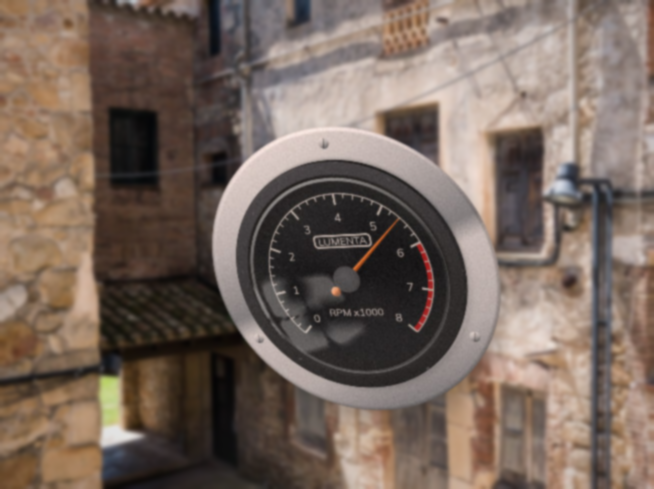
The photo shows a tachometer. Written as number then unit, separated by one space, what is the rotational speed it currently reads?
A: 5400 rpm
